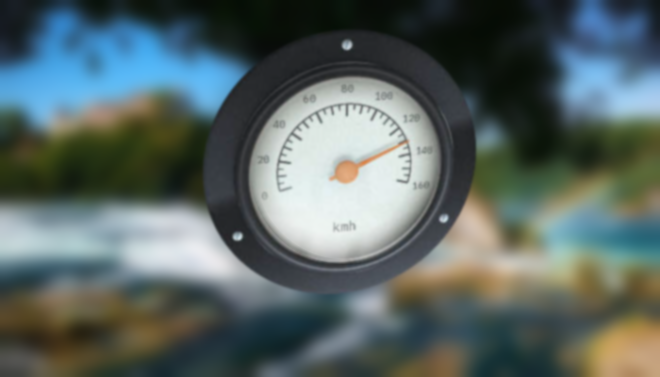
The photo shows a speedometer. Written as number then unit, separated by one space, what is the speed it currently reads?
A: 130 km/h
